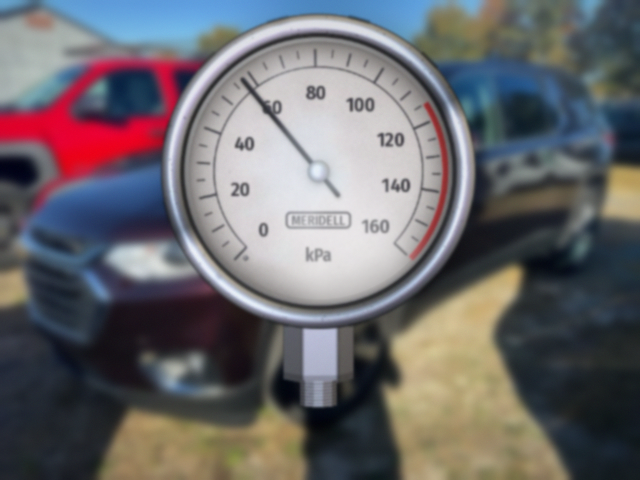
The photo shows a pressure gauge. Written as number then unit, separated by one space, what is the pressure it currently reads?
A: 57.5 kPa
